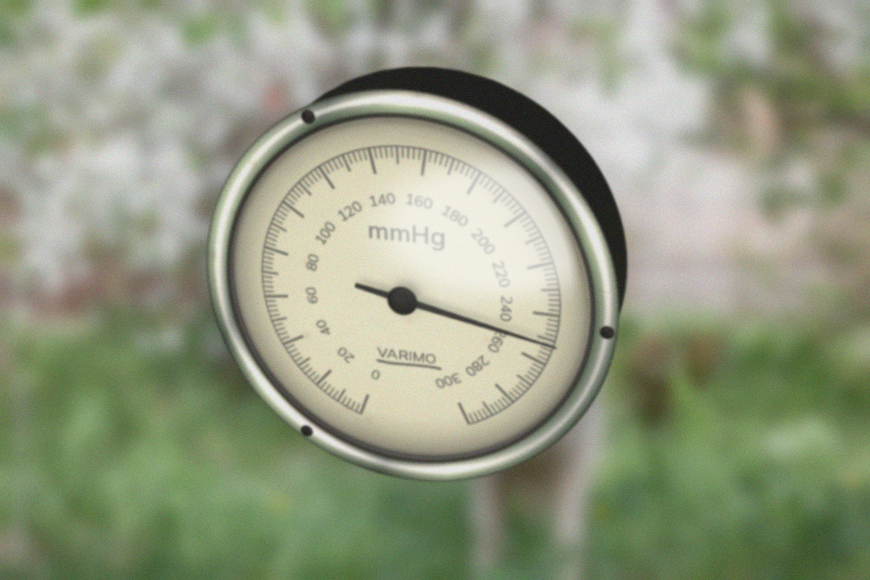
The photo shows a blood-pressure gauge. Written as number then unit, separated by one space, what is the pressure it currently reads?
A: 250 mmHg
